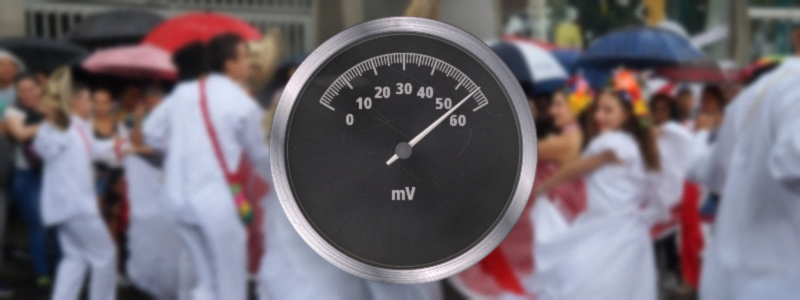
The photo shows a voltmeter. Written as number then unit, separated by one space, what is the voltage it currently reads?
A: 55 mV
